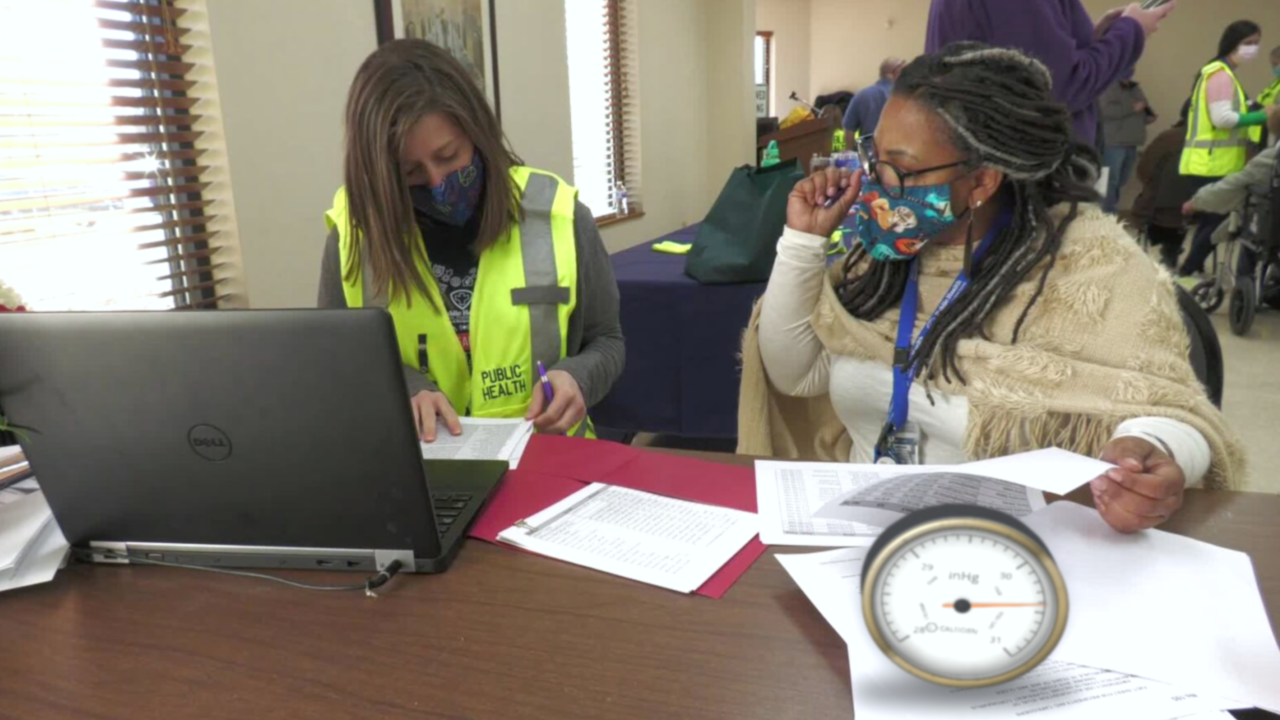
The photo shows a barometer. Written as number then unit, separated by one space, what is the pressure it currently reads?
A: 30.4 inHg
